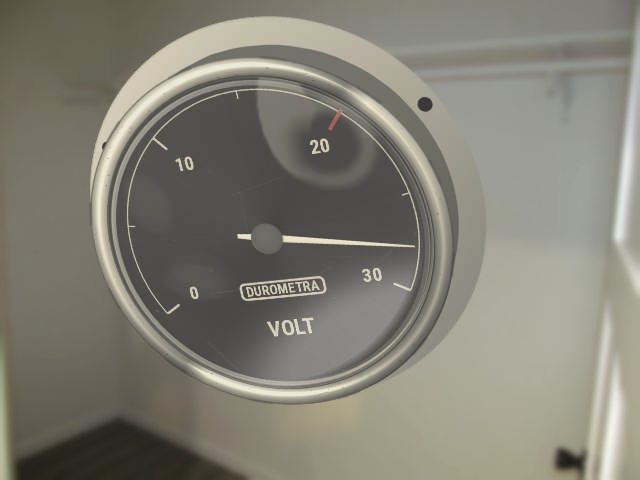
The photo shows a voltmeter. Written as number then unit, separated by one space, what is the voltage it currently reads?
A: 27.5 V
